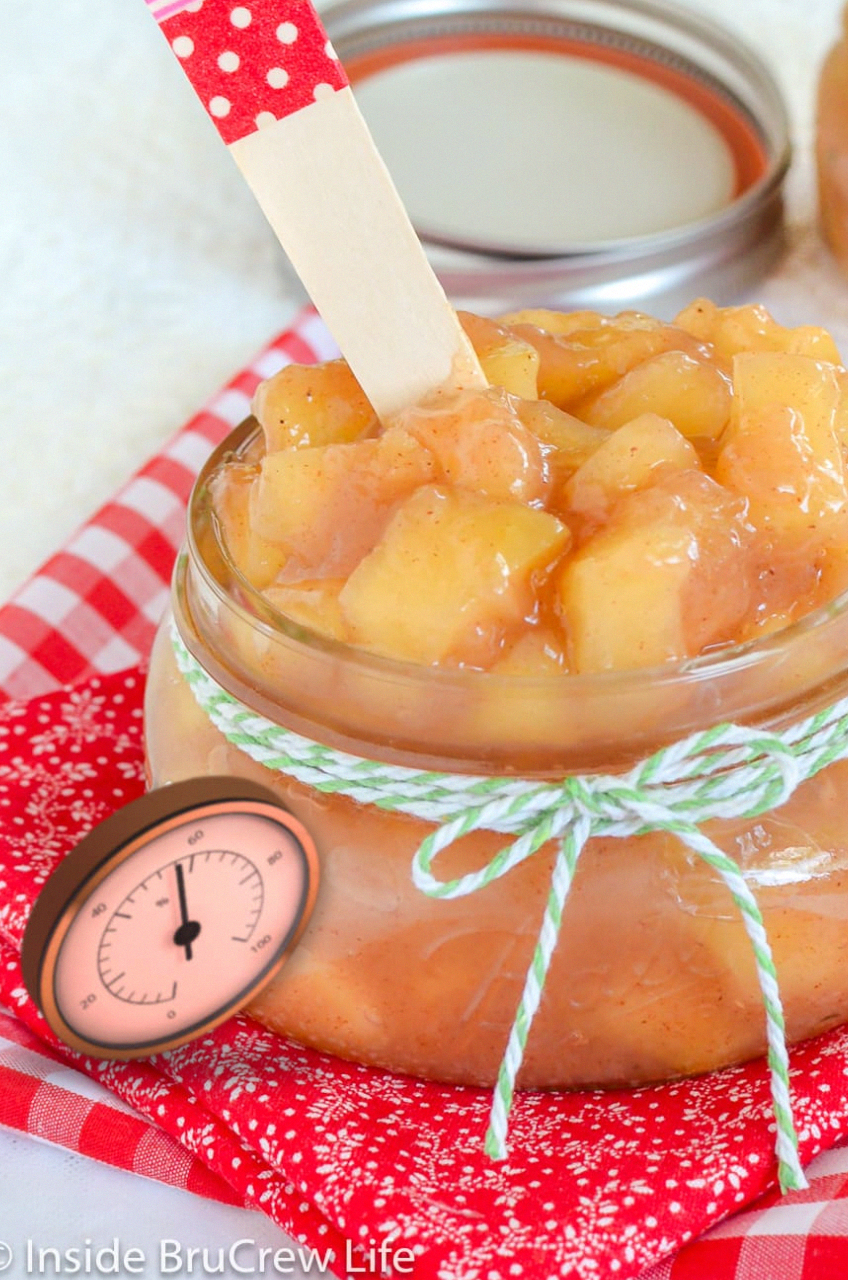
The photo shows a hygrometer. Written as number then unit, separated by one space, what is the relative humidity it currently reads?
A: 56 %
